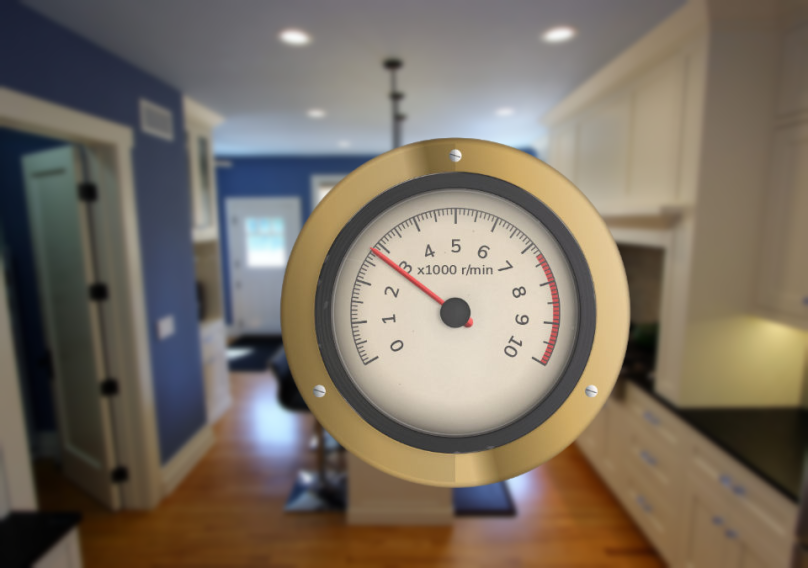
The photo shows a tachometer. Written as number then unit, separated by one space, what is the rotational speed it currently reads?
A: 2800 rpm
